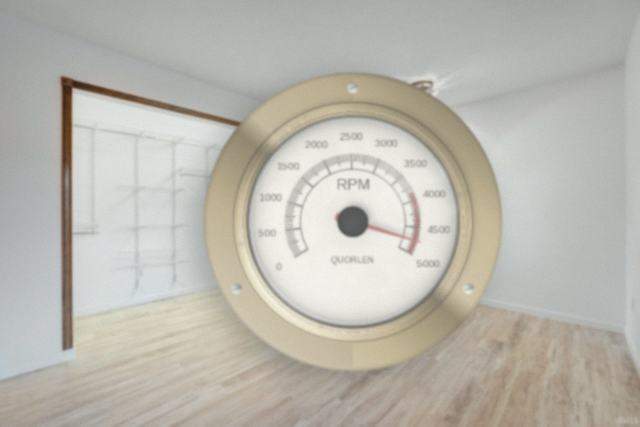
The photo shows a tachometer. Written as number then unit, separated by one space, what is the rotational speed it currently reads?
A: 4750 rpm
